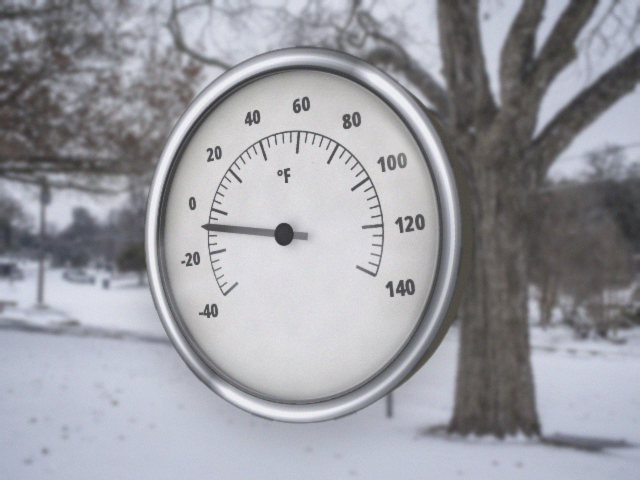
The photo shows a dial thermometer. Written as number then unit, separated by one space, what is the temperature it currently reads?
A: -8 °F
